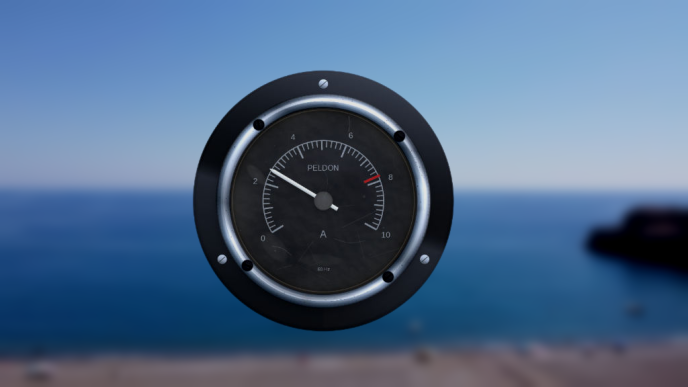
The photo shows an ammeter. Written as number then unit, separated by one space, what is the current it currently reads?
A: 2.6 A
